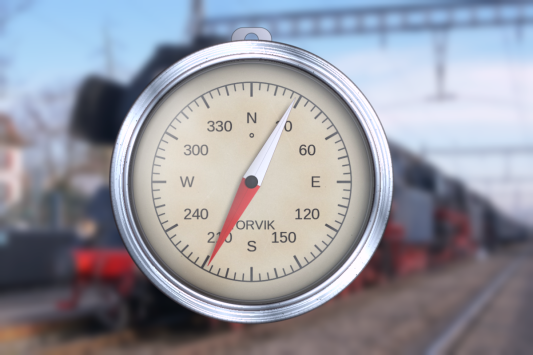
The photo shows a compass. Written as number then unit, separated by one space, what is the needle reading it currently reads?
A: 207.5 °
